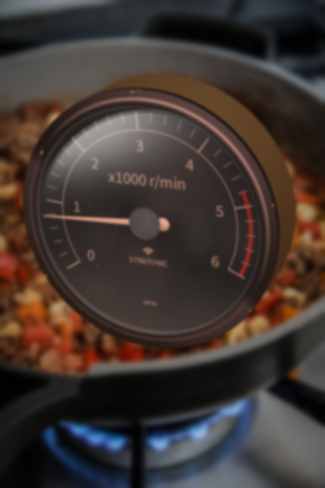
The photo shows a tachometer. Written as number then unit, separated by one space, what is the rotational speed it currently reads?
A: 800 rpm
